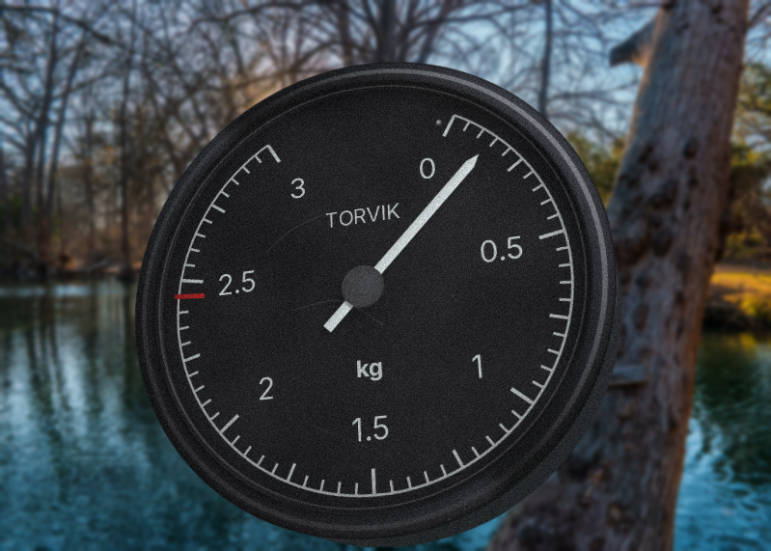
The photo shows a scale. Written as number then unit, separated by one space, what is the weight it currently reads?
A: 0.15 kg
